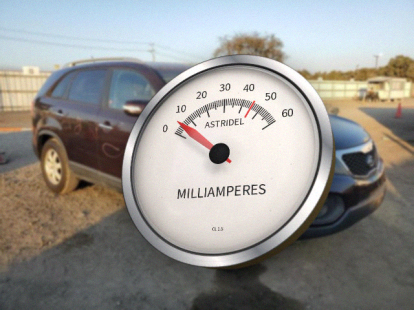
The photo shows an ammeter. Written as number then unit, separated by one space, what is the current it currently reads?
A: 5 mA
